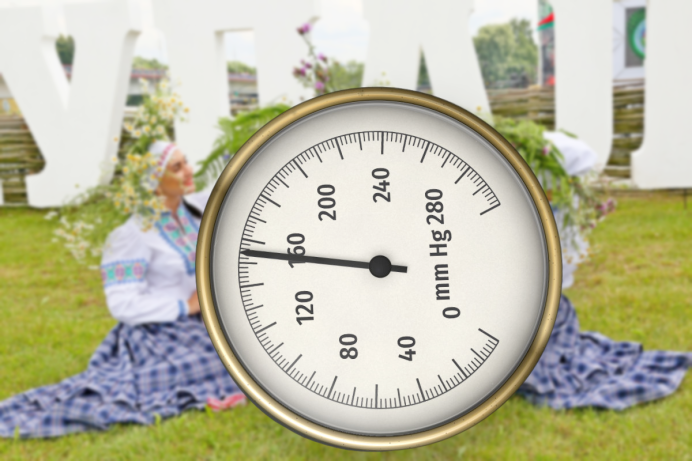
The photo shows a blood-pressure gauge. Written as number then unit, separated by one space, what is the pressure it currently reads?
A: 154 mmHg
